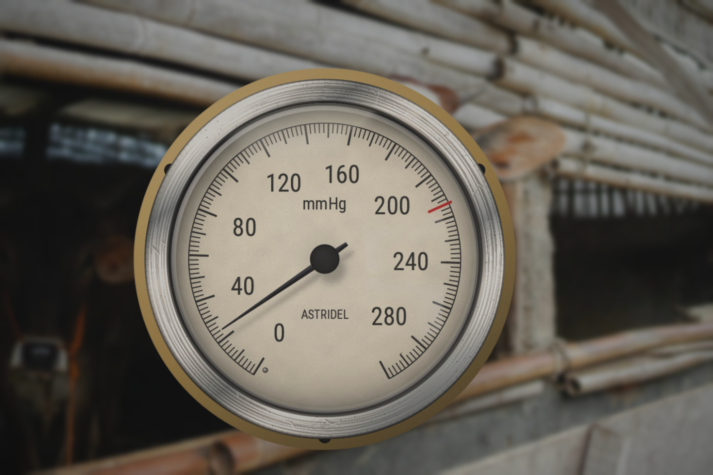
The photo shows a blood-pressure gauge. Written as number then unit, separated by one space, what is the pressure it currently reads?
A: 24 mmHg
